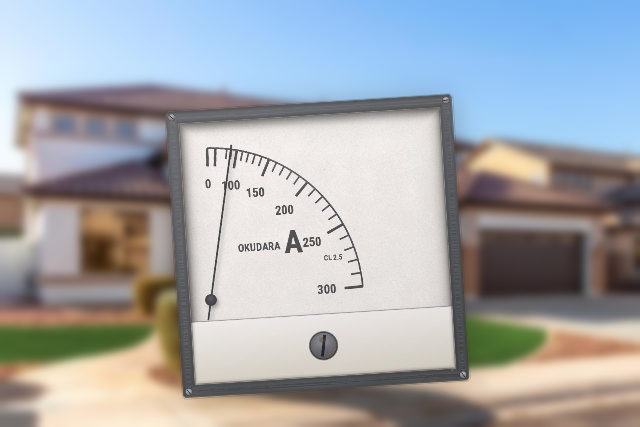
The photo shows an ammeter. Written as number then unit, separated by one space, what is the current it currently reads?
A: 90 A
